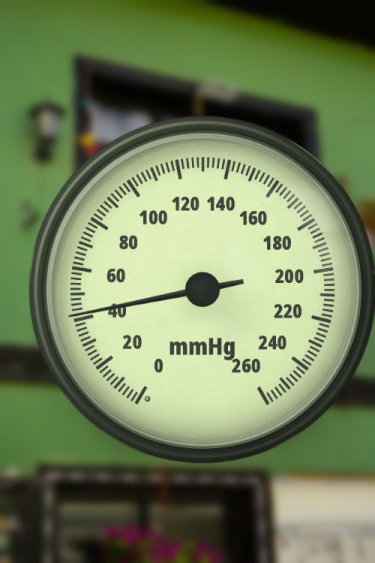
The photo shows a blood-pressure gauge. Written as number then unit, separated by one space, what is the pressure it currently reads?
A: 42 mmHg
